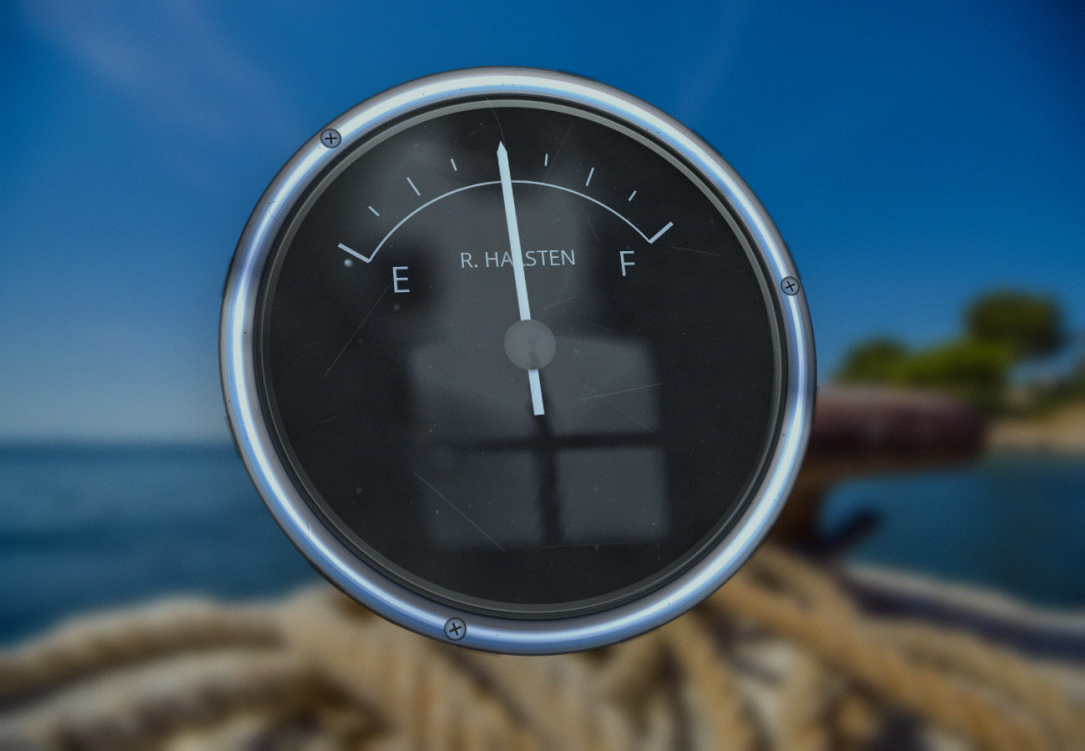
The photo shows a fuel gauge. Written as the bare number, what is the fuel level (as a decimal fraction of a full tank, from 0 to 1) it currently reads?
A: 0.5
